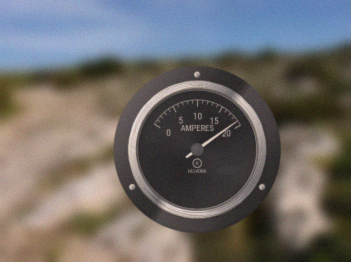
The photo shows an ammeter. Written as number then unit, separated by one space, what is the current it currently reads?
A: 19 A
